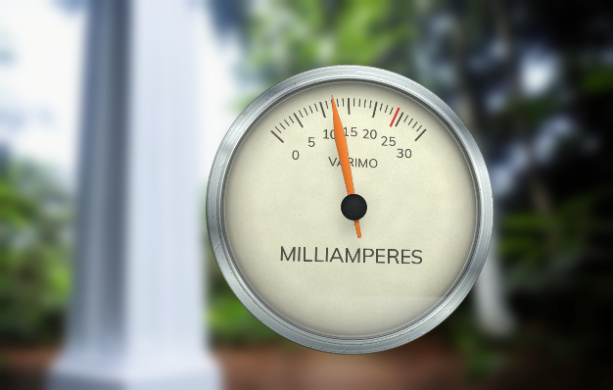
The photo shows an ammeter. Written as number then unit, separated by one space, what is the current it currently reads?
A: 12 mA
